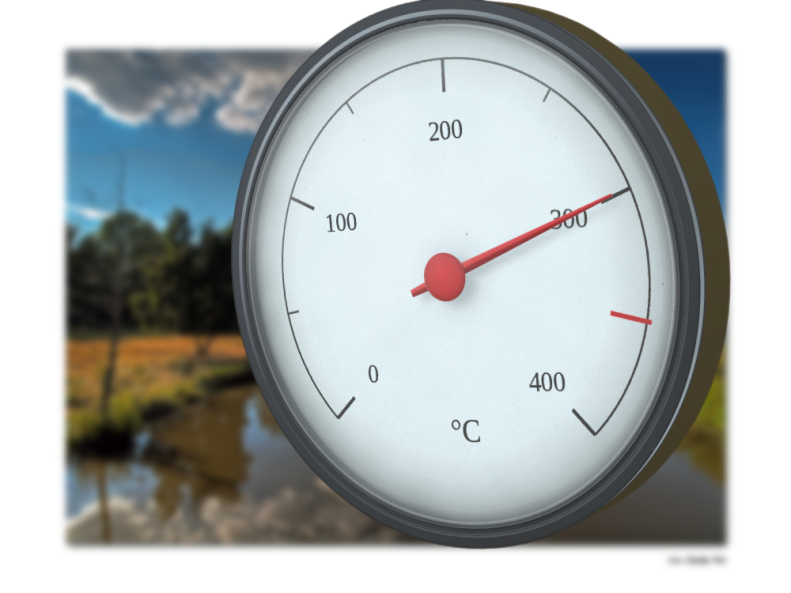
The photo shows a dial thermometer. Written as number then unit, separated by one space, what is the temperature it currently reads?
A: 300 °C
